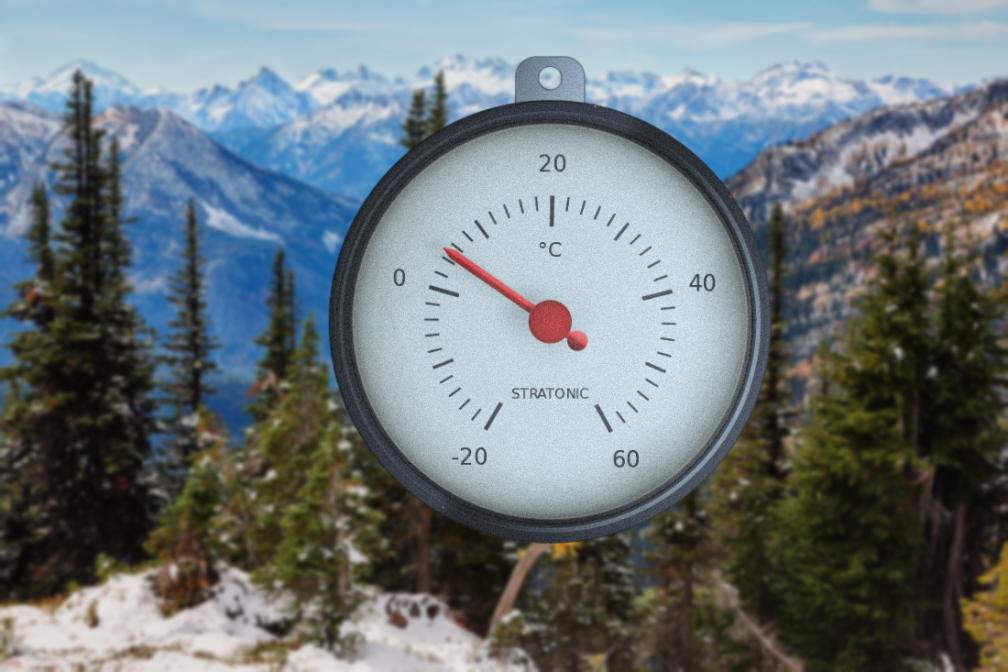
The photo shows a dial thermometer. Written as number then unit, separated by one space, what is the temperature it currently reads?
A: 5 °C
